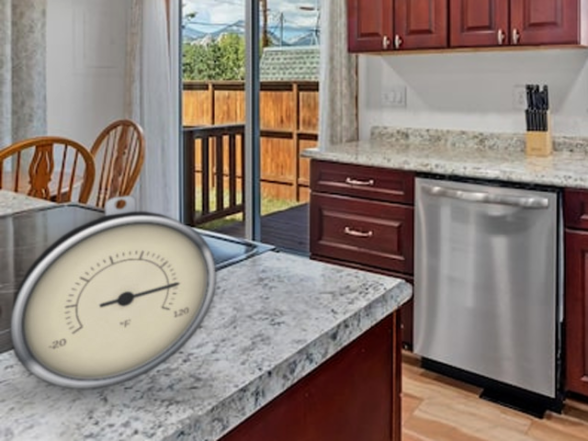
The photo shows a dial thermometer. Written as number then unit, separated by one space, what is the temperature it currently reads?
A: 100 °F
